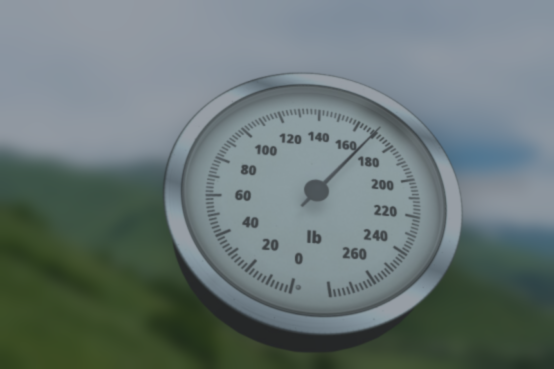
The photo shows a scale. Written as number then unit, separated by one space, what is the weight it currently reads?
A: 170 lb
